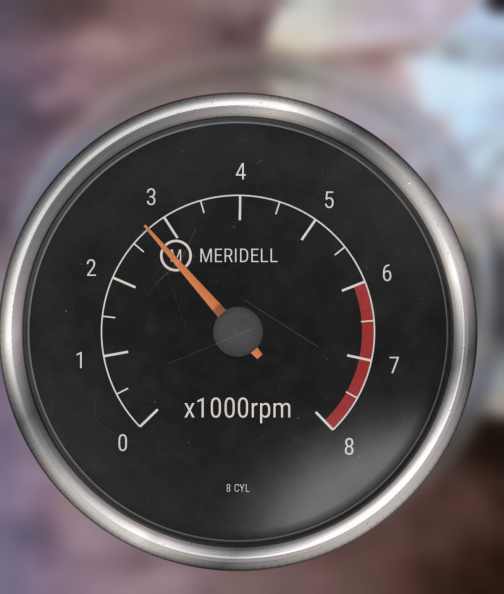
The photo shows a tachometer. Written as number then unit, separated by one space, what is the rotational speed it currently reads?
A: 2750 rpm
